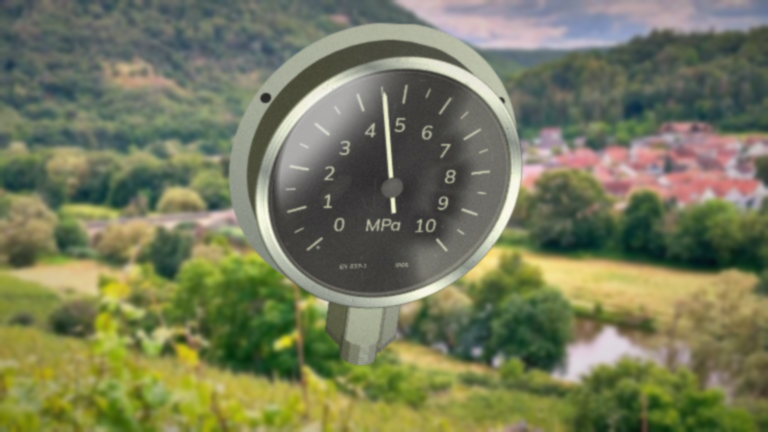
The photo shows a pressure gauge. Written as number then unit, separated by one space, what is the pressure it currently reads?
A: 4.5 MPa
